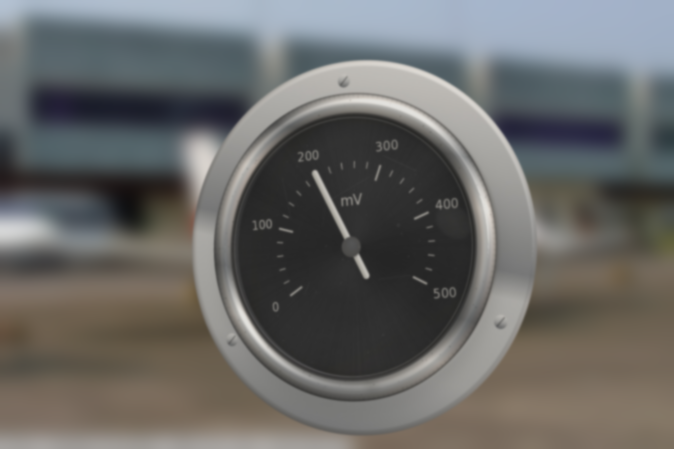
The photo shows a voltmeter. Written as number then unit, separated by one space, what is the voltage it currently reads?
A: 200 mV
